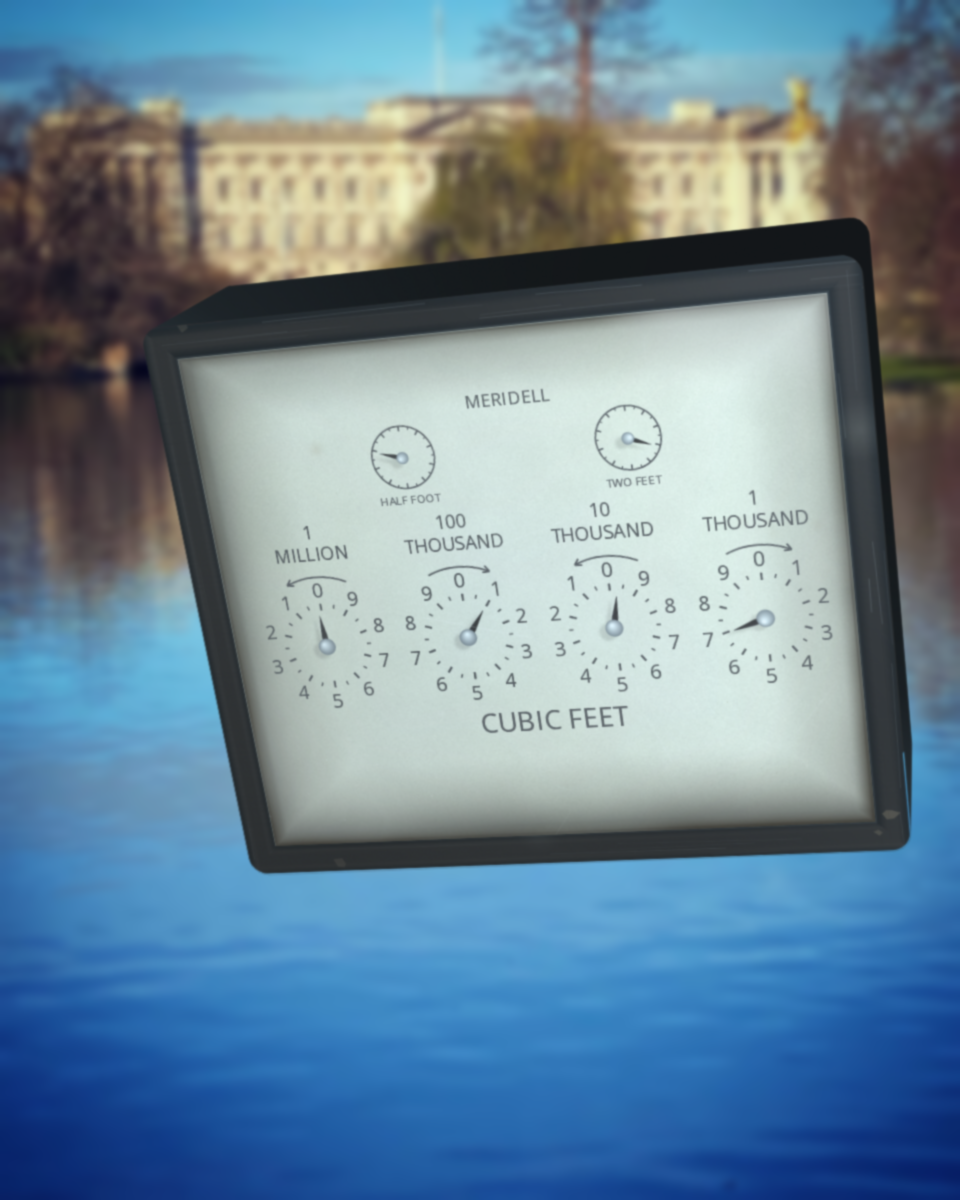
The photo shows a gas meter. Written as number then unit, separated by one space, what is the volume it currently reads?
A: 9700 ft³
